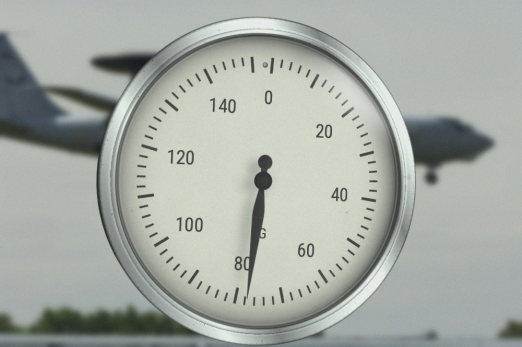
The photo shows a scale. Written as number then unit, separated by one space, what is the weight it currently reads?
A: 78 kg
